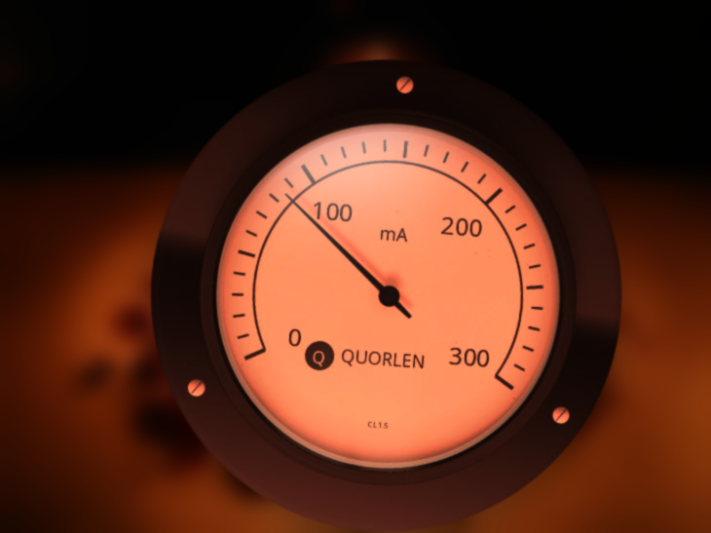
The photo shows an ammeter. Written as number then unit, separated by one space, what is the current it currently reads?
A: 85 mA
